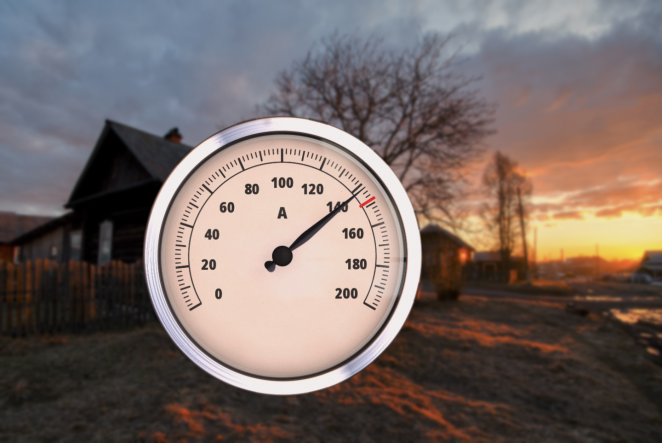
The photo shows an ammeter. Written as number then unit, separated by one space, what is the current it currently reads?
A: 142 A
